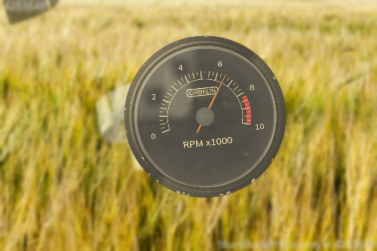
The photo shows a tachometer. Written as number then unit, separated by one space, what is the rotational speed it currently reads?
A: 6500 rpm
